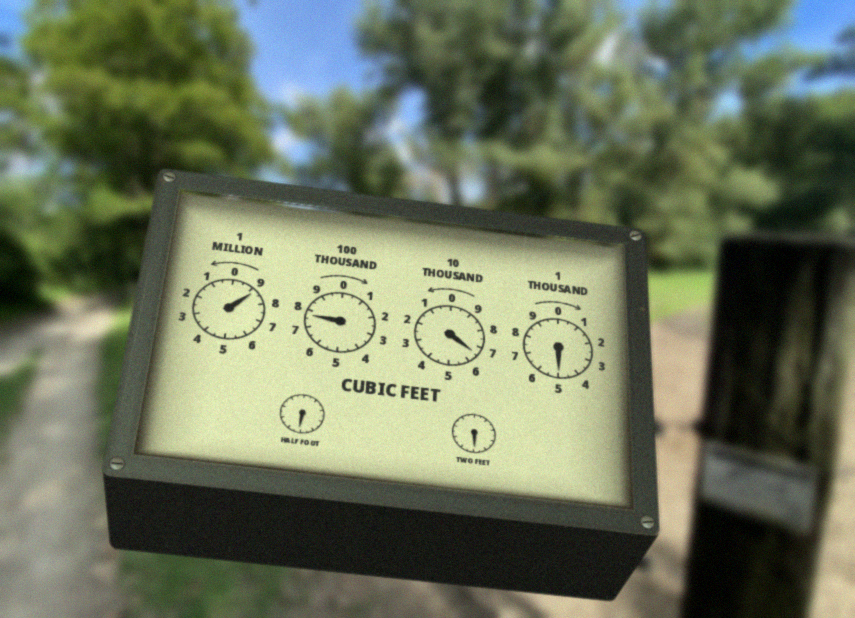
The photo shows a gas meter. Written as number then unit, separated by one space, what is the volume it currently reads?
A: 876500 ft³
